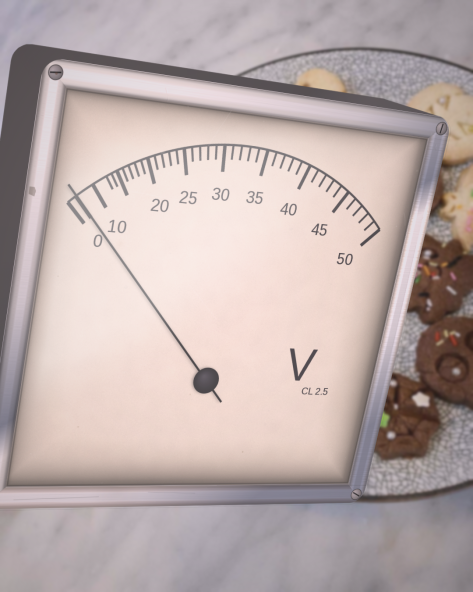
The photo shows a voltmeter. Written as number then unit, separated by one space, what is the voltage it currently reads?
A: 5 V
